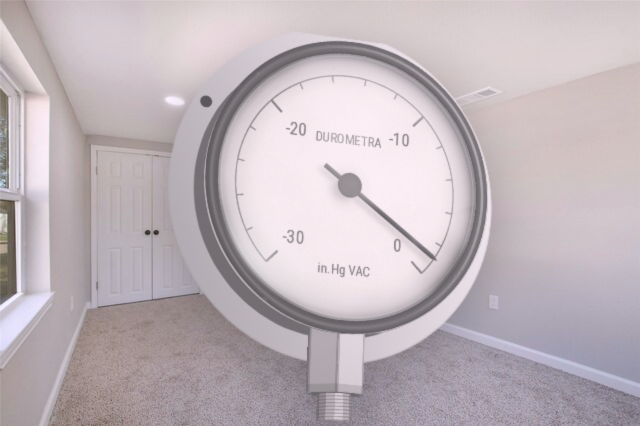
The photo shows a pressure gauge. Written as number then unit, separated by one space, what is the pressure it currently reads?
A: -1 inHg
